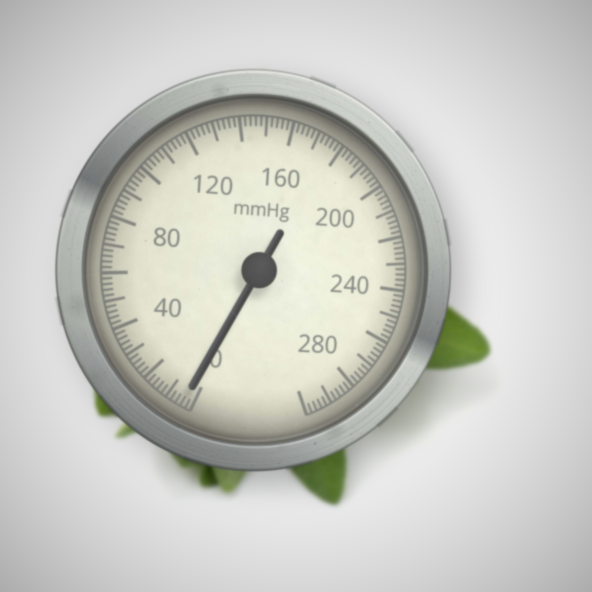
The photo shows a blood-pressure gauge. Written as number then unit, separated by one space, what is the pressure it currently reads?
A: 4 mmHg
